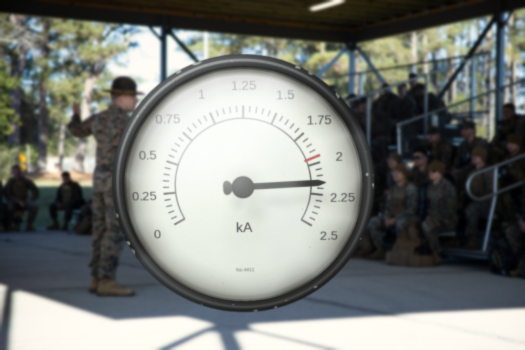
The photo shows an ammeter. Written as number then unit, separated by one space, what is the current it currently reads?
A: 2.15 kA
